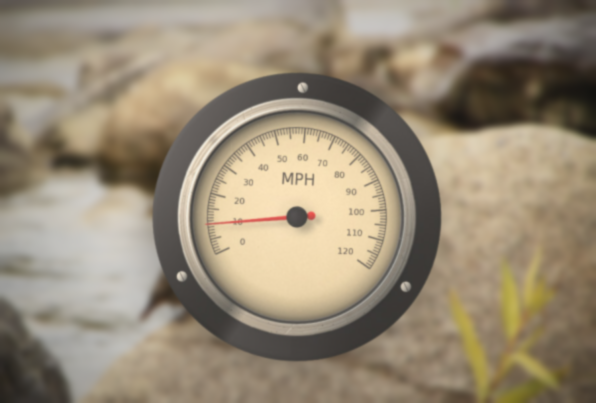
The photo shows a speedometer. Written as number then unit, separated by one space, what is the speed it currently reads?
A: 10 mph
